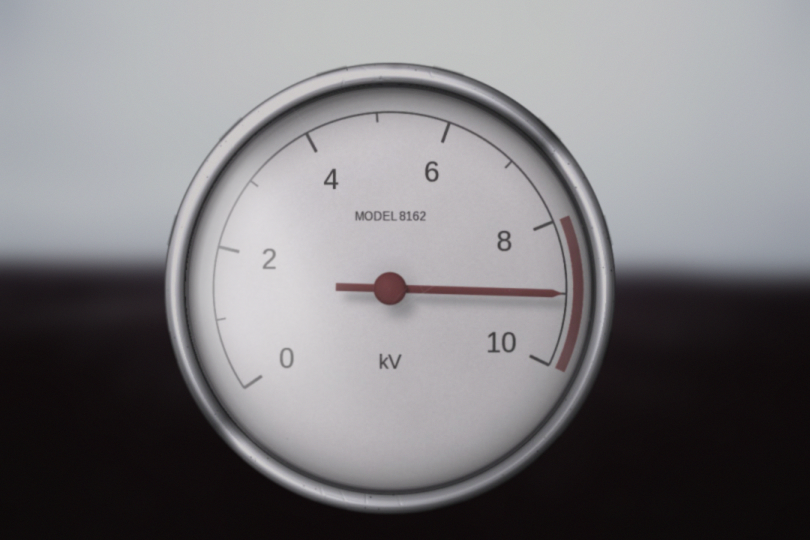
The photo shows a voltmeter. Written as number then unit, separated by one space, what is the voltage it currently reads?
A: 9 kV
